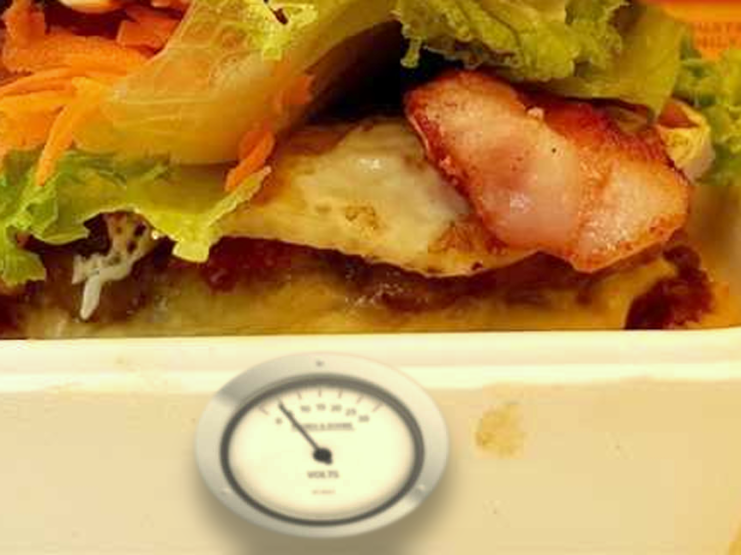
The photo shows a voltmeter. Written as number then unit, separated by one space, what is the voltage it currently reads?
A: 5 V
